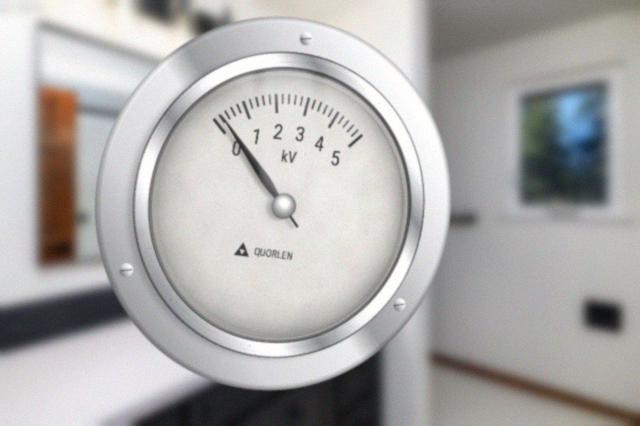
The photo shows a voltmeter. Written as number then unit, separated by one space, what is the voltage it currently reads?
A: 0.2 kV
